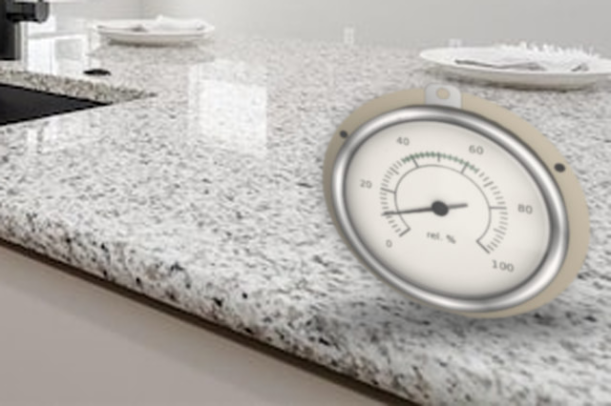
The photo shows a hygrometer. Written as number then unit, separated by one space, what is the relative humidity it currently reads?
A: 10 %
